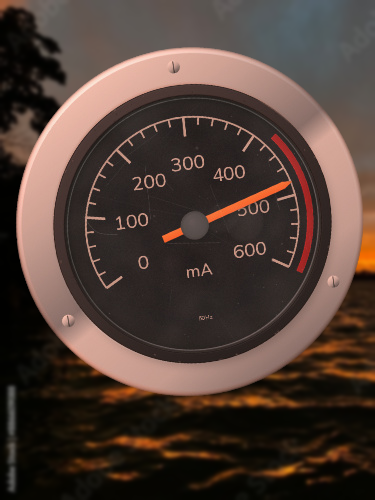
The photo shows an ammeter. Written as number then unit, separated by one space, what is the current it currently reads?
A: 480 mA
